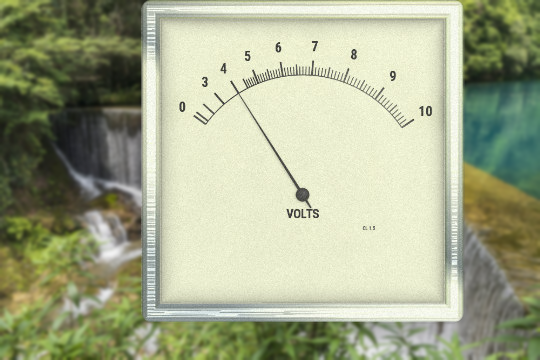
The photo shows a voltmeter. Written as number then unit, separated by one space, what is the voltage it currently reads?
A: 4 V
